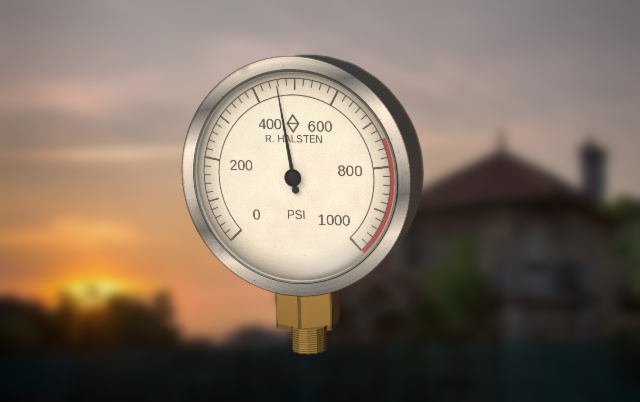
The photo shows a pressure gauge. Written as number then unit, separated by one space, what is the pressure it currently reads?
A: 460 psi
